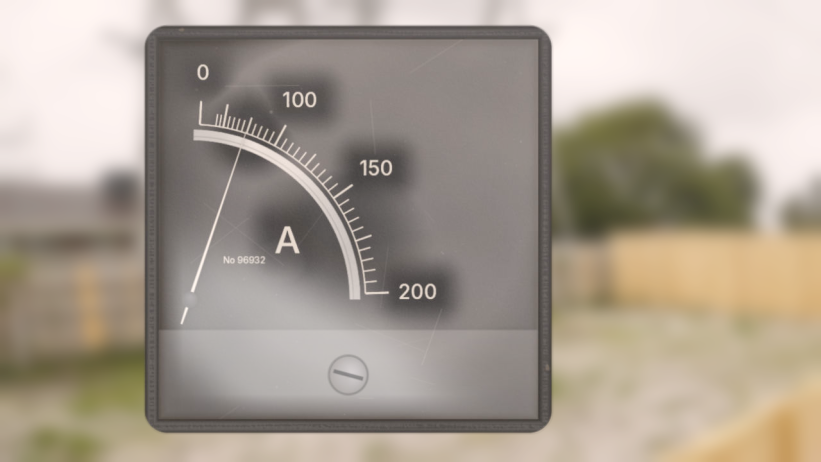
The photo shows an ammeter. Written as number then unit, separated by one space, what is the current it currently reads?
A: 75 A
